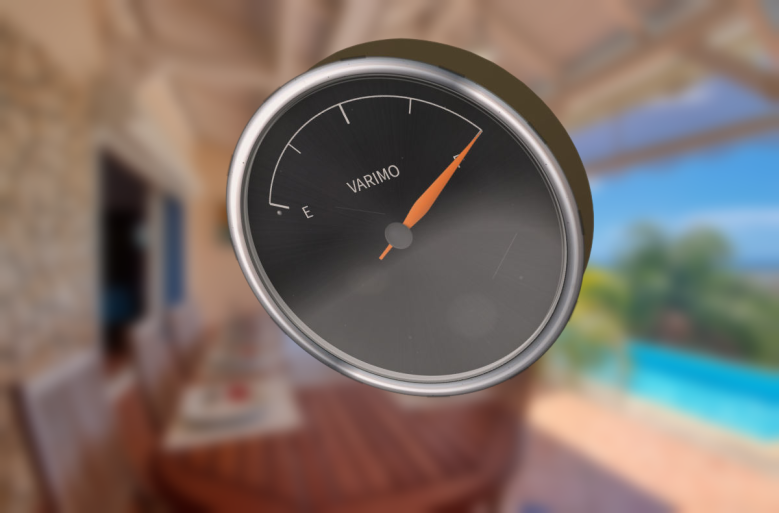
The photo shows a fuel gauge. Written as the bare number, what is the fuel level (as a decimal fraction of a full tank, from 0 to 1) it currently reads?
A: 1
